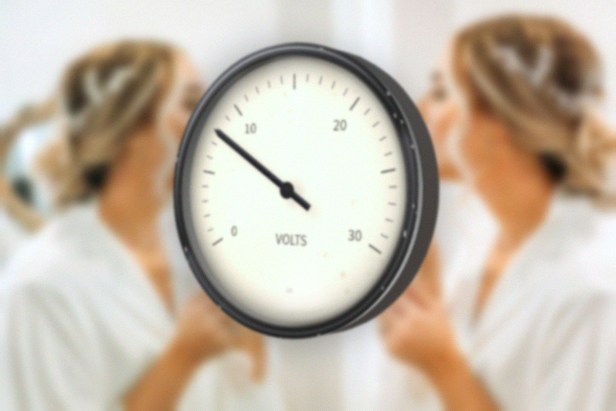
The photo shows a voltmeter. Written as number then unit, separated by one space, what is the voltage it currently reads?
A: 8 V
